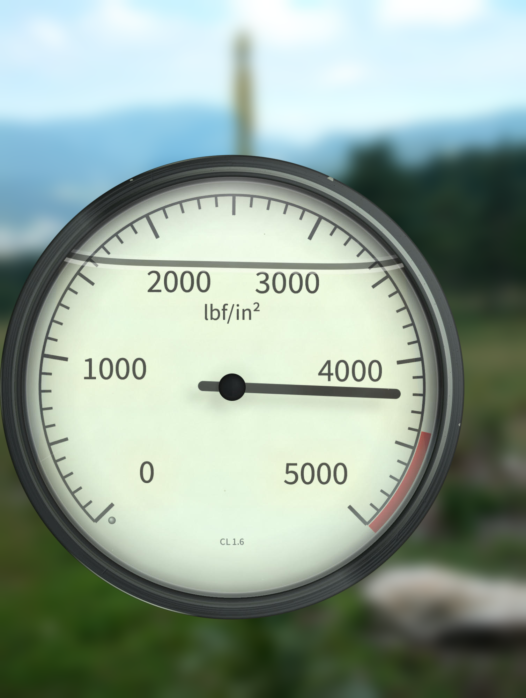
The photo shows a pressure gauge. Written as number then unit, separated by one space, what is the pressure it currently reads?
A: 4200 psi
